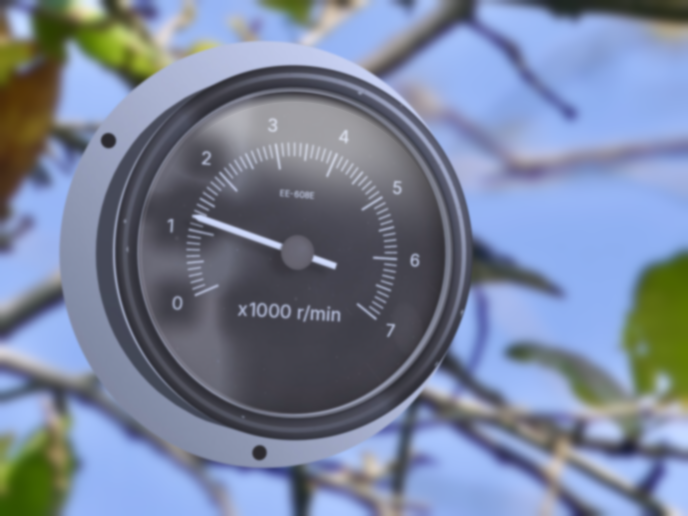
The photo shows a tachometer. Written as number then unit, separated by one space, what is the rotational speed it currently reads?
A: 1200 rpm
